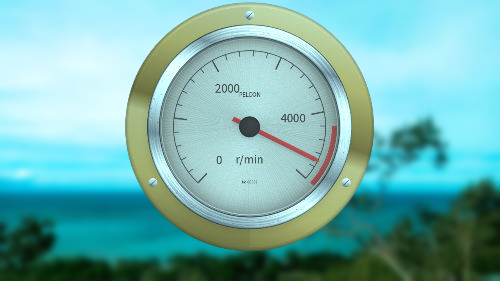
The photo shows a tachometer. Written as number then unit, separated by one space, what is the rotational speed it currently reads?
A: 4700 rpm
